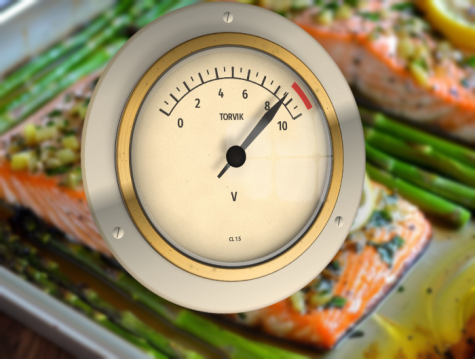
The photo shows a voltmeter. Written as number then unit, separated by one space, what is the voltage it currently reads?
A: 8.5 V
